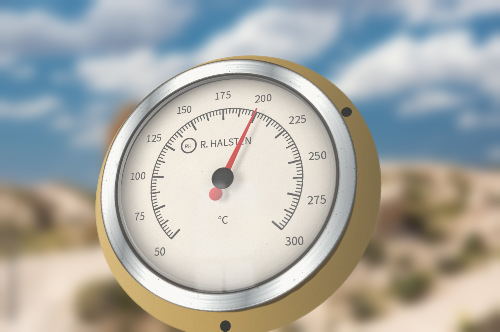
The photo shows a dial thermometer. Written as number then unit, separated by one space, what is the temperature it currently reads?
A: 200 °C
